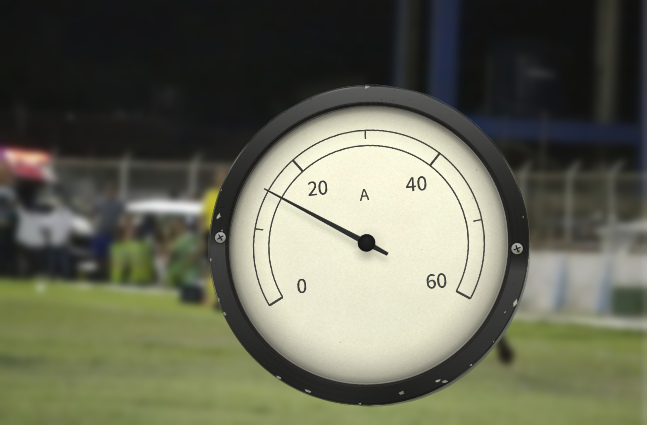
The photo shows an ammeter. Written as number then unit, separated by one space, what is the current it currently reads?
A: 15 A
